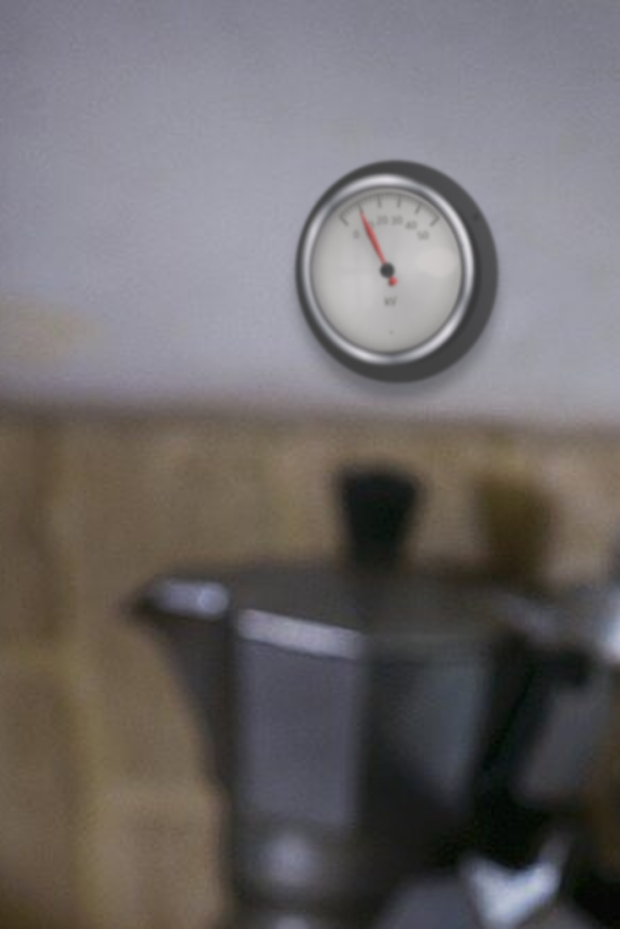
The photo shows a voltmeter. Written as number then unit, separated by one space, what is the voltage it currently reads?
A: 10 kV
